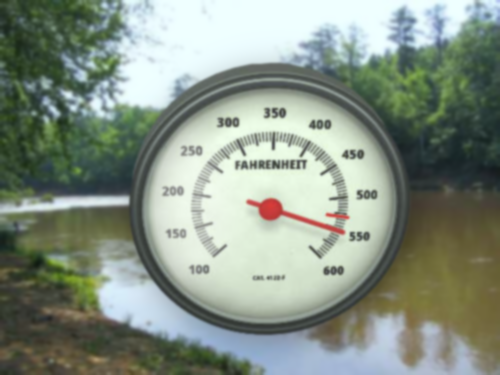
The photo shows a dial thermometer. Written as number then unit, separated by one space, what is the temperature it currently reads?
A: 550 °F
